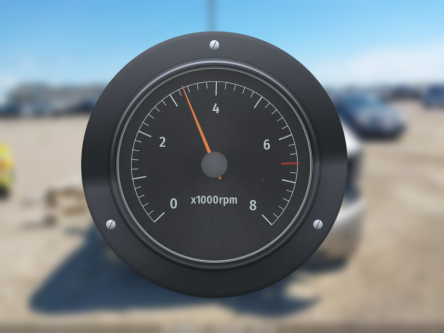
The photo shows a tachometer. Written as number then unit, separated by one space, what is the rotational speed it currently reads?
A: 3300 rpm
